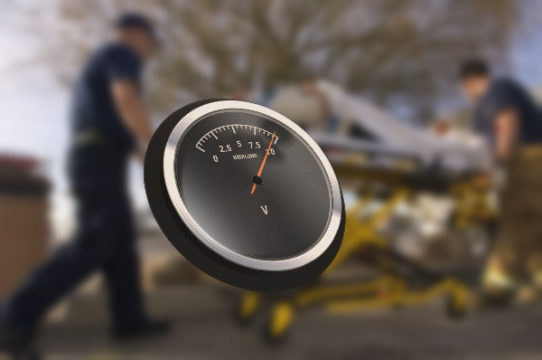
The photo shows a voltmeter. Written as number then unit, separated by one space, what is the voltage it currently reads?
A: 9.5 V
